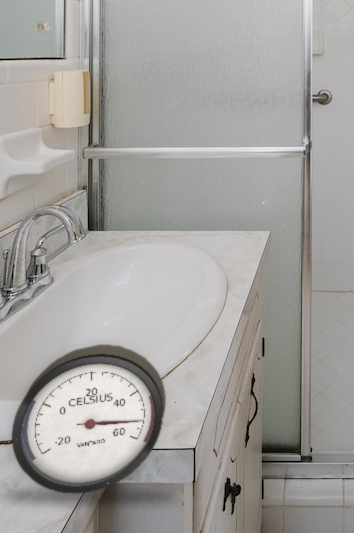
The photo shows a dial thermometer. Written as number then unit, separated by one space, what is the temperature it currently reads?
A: 52 °C
